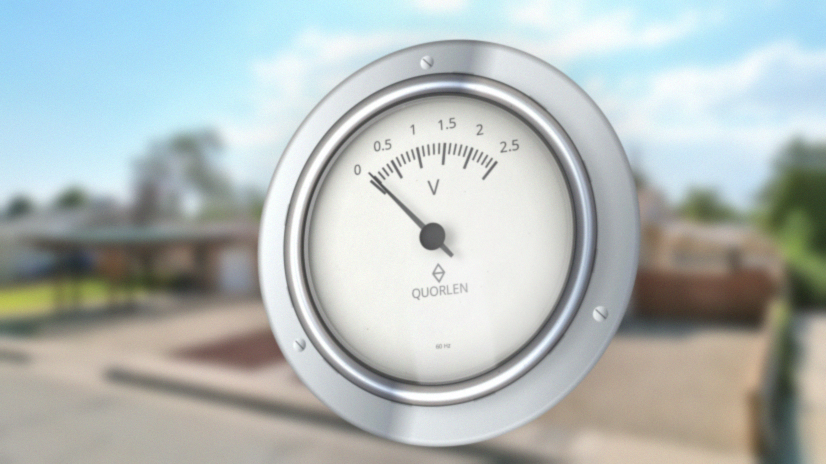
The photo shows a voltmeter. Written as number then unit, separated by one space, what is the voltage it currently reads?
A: 0.1 V
